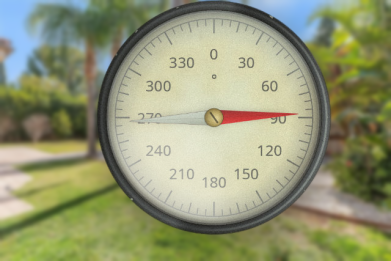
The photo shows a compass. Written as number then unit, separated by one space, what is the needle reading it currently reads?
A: 87.5 °
